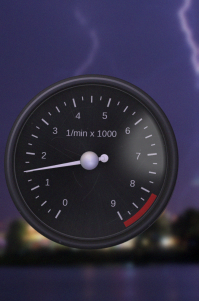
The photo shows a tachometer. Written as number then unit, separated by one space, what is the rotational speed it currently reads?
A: 1500 rpm
